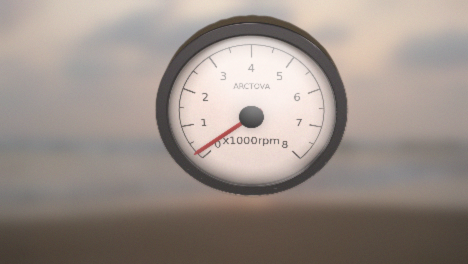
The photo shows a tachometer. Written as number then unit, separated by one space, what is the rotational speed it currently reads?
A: 250 rpm
